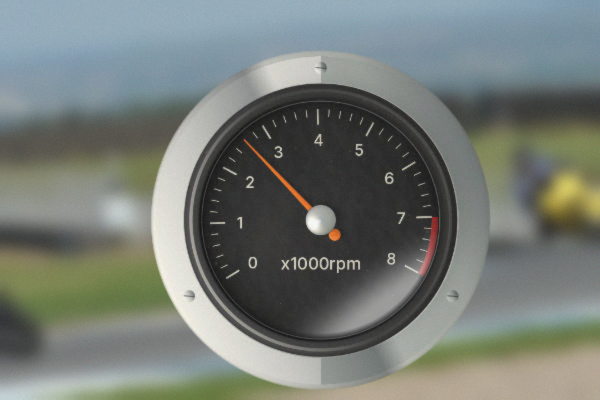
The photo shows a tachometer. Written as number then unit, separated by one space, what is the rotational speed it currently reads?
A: 2600 rpm
